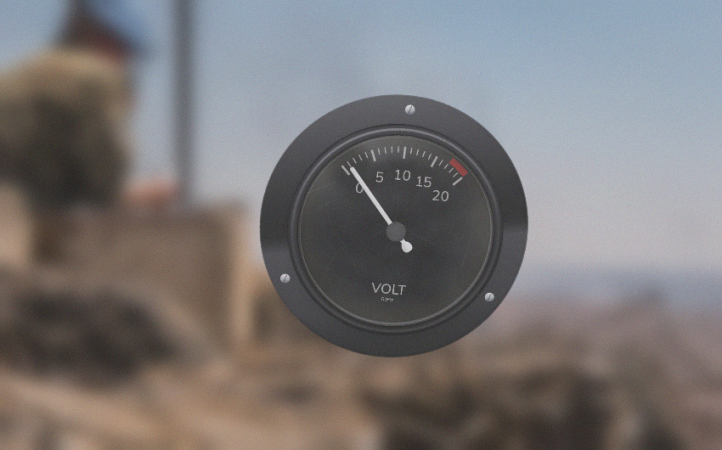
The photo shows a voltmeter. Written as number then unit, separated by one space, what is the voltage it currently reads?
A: 1 V
